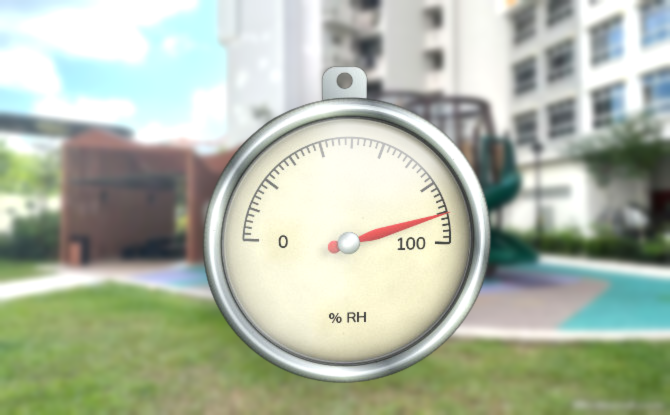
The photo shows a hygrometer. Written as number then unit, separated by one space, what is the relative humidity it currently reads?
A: 90 %
